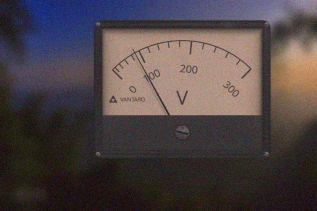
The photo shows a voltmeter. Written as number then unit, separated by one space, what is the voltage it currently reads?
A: 90 V
